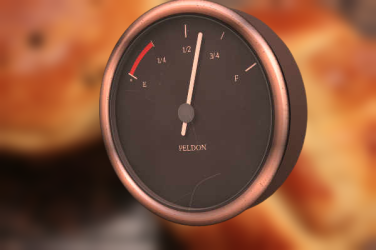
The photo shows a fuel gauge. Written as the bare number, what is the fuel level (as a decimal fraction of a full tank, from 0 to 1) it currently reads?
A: 0.625
